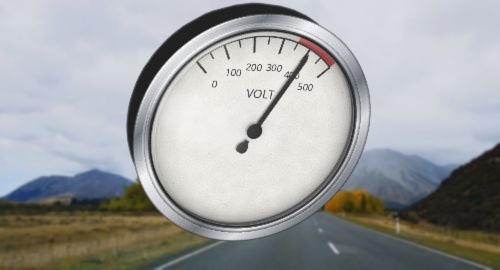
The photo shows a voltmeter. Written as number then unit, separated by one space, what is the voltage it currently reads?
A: 400 V
